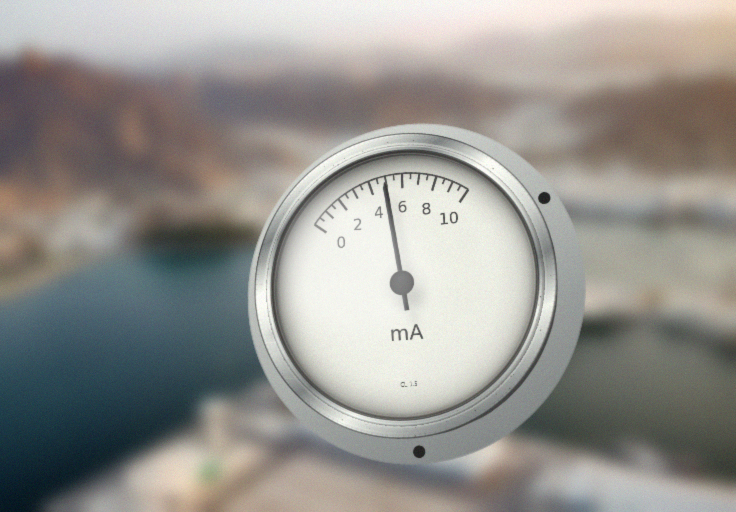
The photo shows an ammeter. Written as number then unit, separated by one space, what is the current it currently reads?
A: 5 mA
